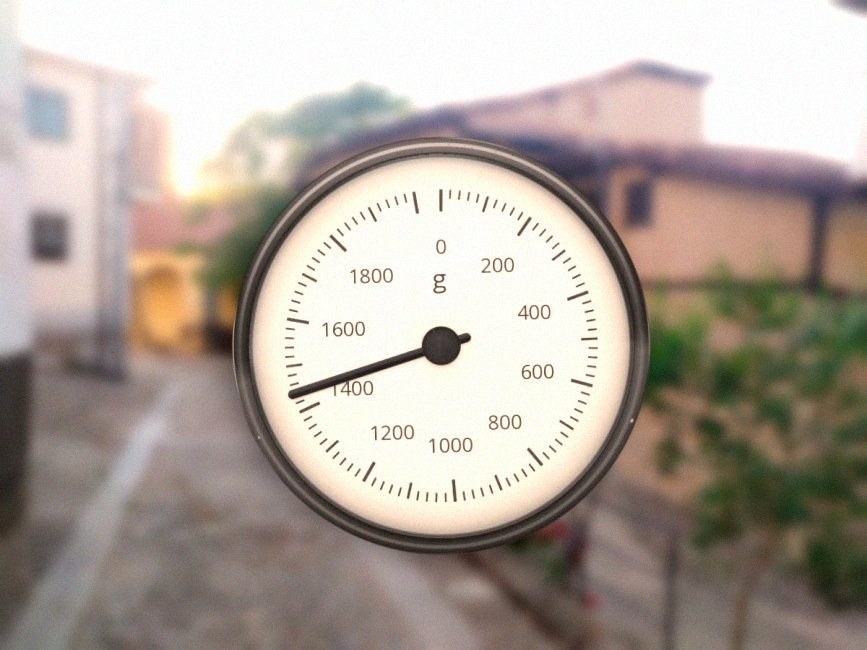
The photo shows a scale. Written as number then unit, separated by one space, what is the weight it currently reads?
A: 1440 g
